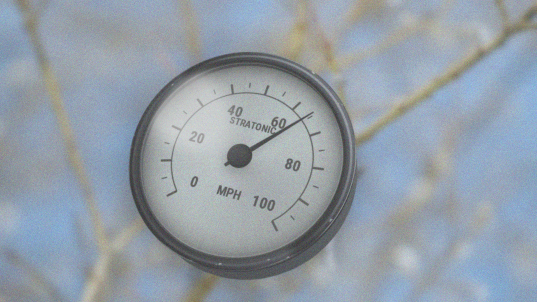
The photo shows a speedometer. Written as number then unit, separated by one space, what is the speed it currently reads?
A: 65 mph
